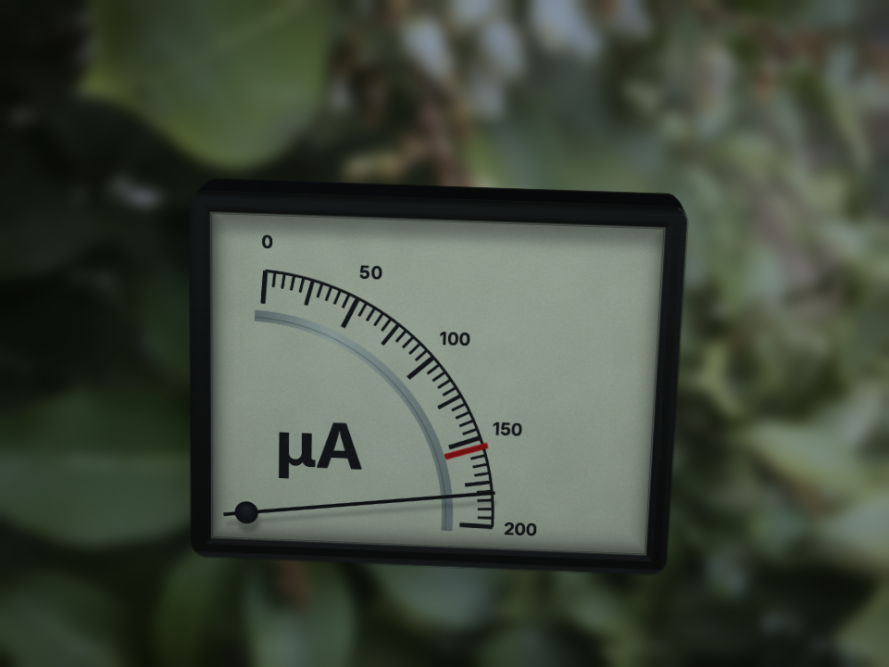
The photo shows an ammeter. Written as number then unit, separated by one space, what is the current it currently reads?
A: 180 µA
